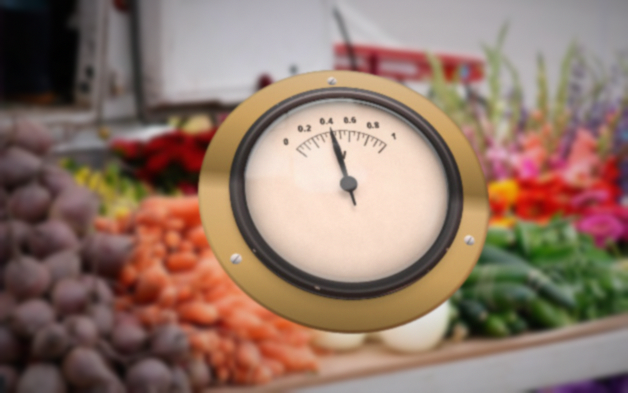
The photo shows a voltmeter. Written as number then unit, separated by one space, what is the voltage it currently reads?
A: 0.4 V
